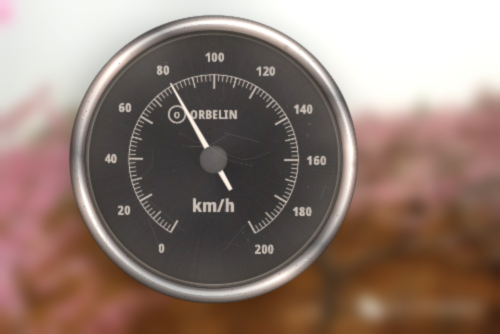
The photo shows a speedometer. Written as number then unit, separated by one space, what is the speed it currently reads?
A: 80 km/h
